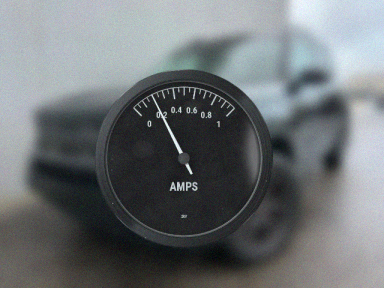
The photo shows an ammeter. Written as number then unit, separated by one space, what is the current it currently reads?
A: 0.2 A
